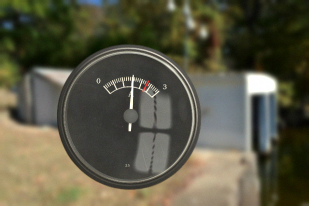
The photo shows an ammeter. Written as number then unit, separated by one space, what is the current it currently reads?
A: 1.5 A
